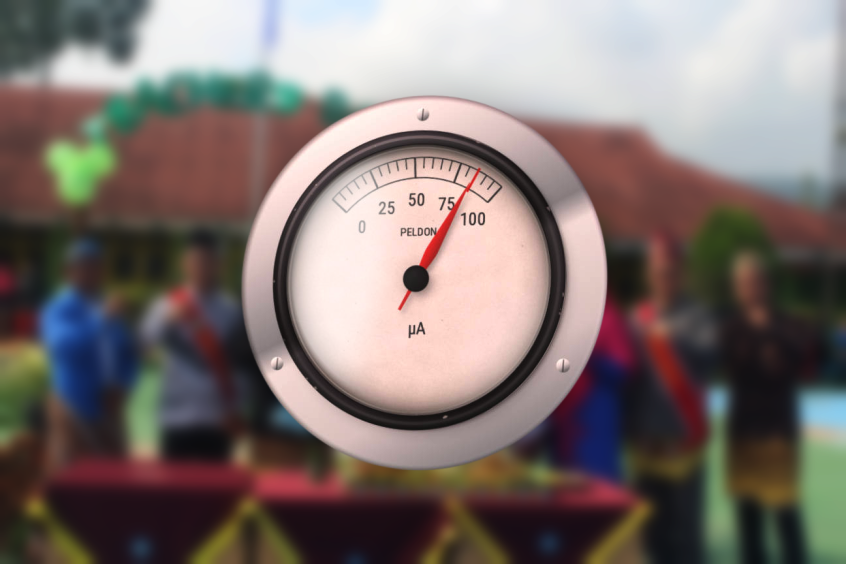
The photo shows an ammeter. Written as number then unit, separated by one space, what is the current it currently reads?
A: 85 µA
